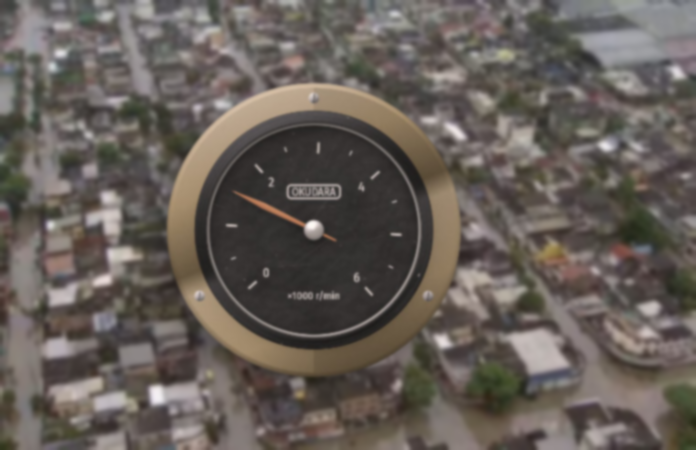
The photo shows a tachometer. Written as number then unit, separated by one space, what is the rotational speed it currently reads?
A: 1500 rpm
